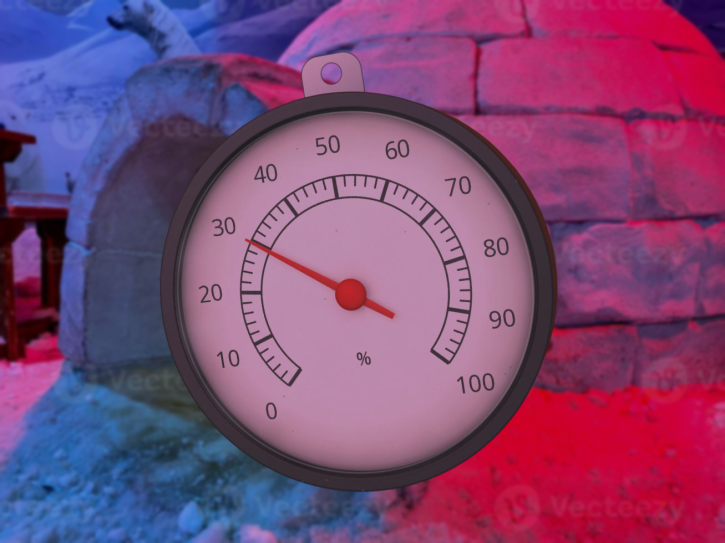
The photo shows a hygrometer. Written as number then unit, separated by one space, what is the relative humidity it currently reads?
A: 30 %
